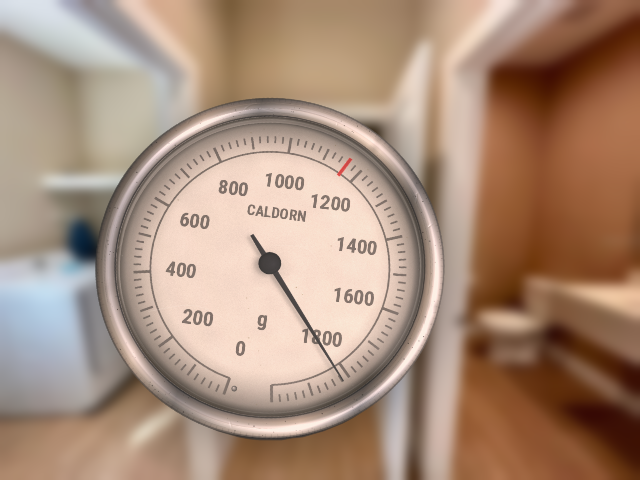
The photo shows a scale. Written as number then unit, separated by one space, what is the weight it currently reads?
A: 1820 g
